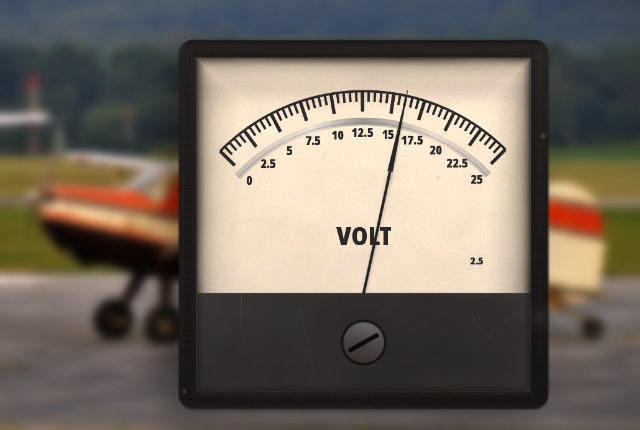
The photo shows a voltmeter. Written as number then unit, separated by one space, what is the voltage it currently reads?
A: 16 V
